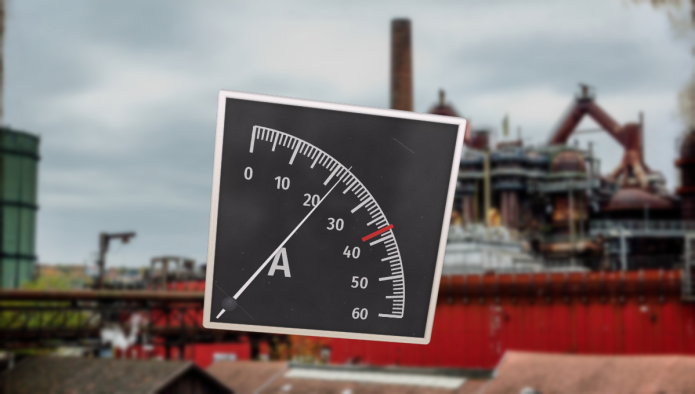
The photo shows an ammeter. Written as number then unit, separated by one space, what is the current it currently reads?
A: 22 A
